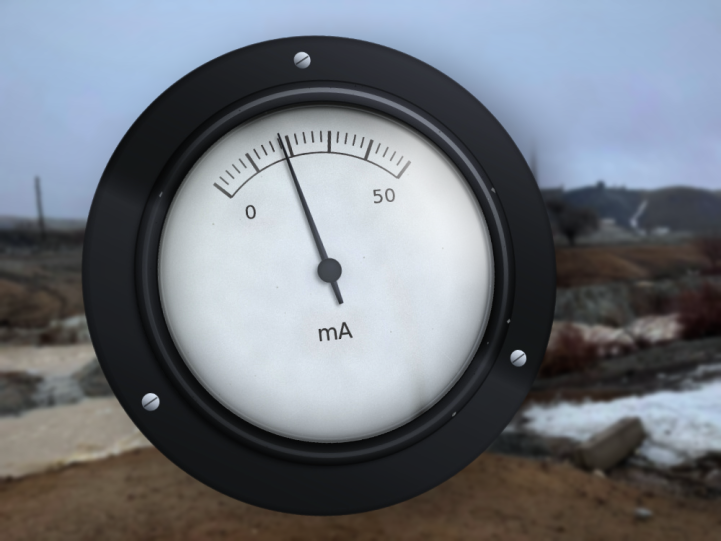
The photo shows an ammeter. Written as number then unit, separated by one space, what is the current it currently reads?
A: 18 mA
